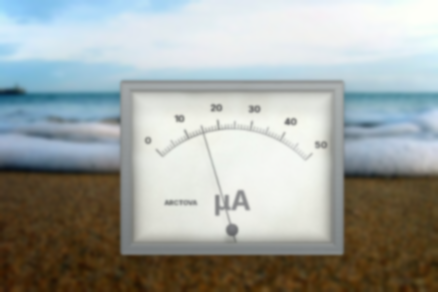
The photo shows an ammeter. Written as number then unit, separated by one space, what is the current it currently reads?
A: 15 µA
